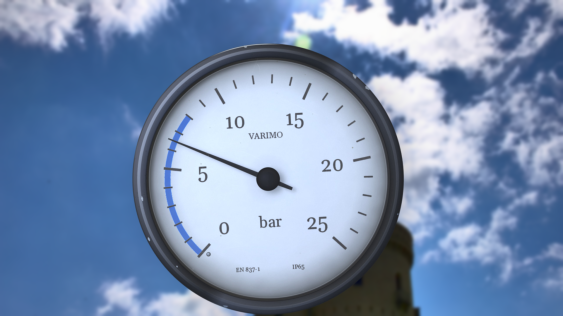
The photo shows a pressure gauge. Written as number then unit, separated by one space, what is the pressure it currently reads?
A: 6.5 bar
